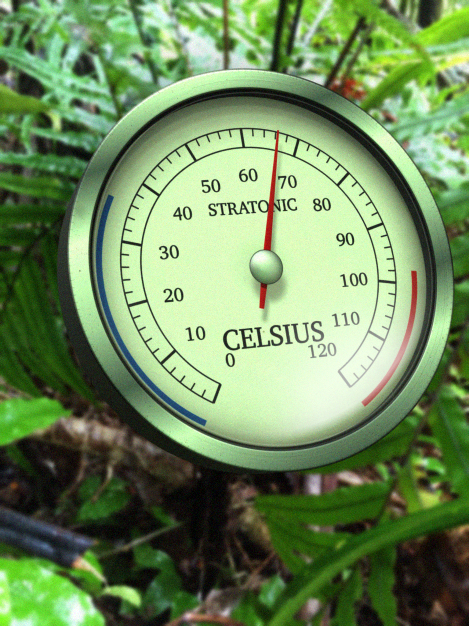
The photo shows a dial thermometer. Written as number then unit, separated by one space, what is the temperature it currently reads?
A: 66 °C
